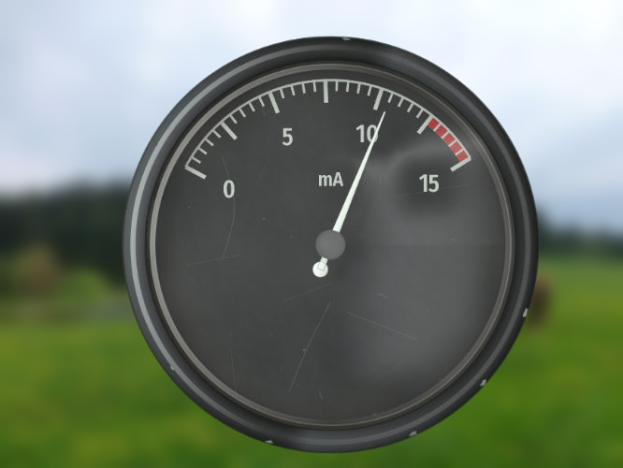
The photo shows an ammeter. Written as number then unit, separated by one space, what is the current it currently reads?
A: 10.5 mA
